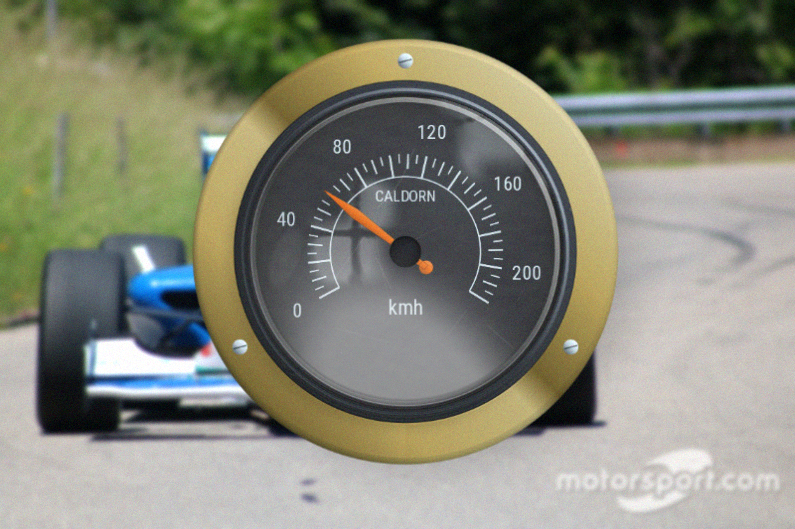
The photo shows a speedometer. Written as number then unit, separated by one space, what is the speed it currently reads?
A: 60 km/h
